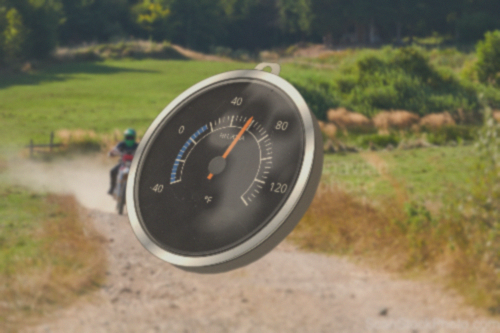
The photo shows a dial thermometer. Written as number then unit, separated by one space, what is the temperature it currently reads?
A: 60 °F
